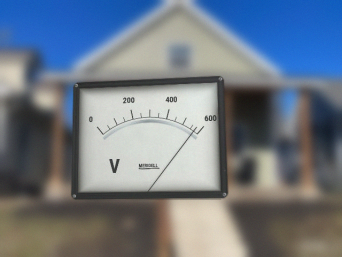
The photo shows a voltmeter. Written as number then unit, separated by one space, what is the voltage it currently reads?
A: 575 V
